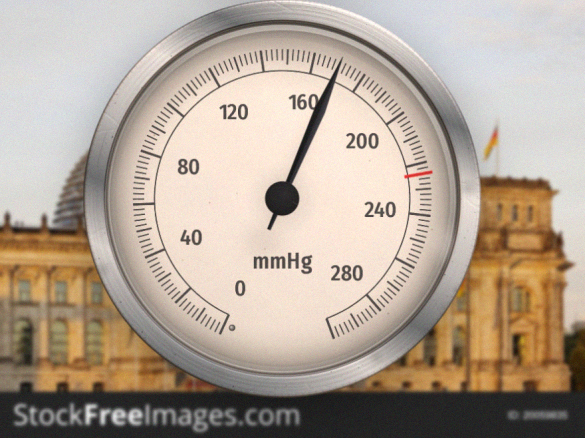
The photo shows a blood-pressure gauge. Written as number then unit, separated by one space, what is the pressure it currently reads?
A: 170 mmHg
